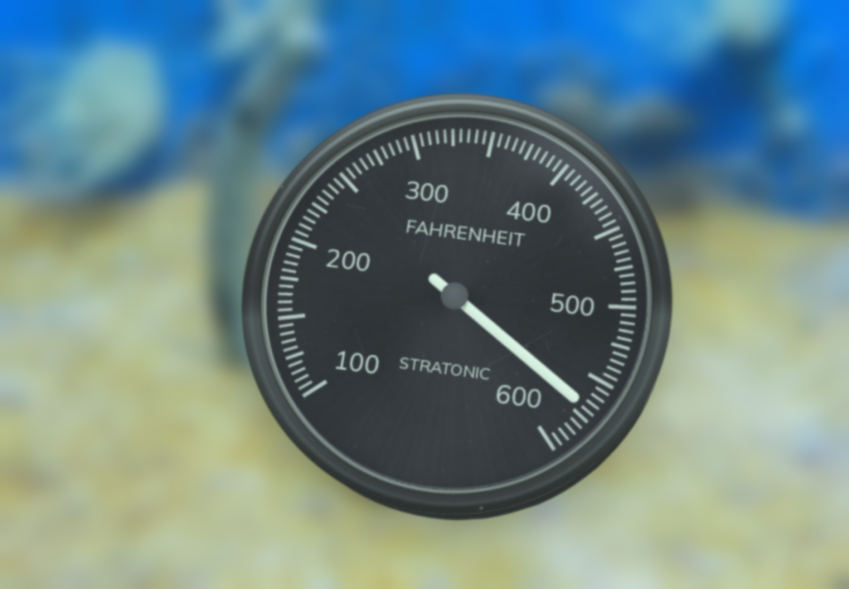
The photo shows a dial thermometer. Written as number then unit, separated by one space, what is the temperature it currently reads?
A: 570 °F
